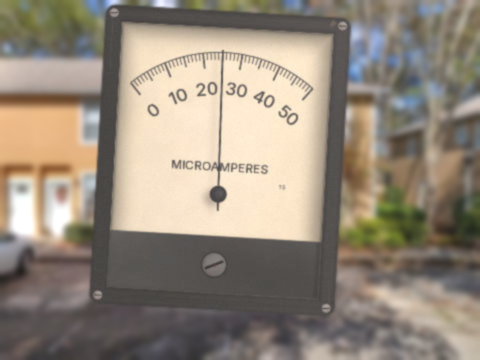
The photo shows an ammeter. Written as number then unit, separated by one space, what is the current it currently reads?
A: 25 µA
